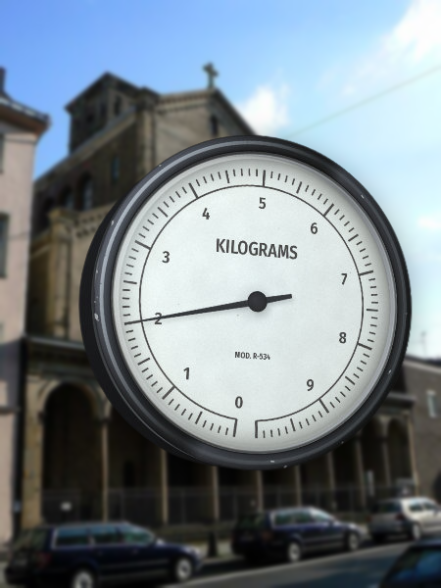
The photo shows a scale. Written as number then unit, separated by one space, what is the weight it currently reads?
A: 2 kg
